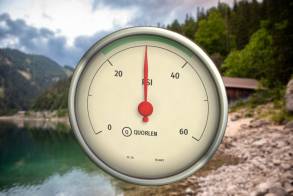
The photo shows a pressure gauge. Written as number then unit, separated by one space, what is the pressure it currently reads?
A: 30 psi
